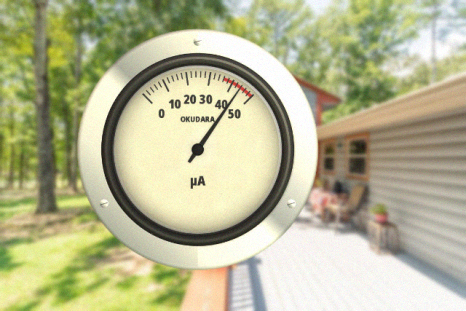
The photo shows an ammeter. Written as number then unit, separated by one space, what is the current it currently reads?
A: 44 µA
